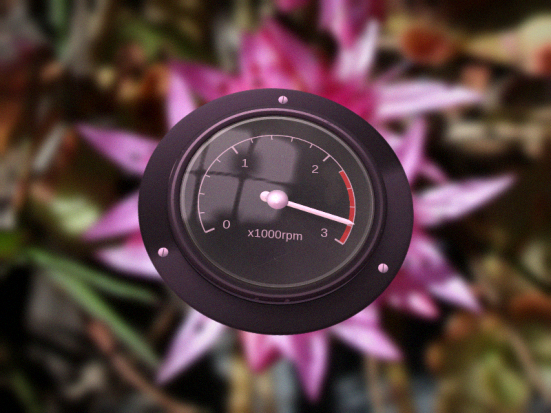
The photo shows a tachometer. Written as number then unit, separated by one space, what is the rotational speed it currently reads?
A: 2800 rpm
